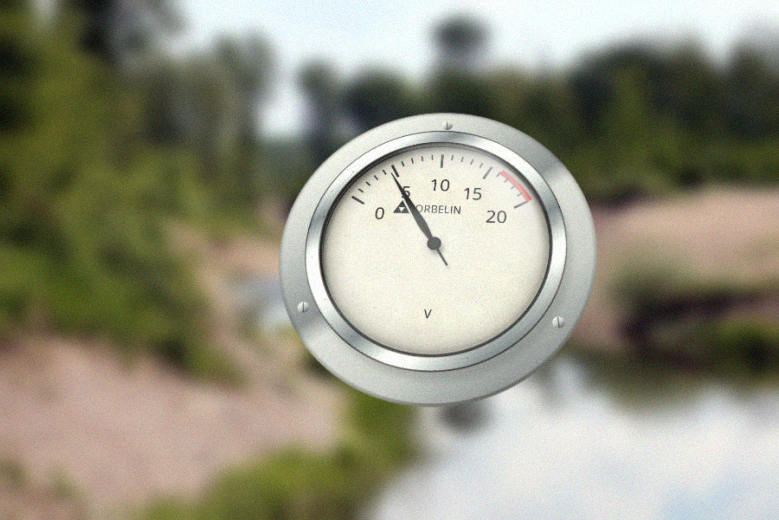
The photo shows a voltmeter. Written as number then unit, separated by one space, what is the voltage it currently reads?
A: 4.5 V
